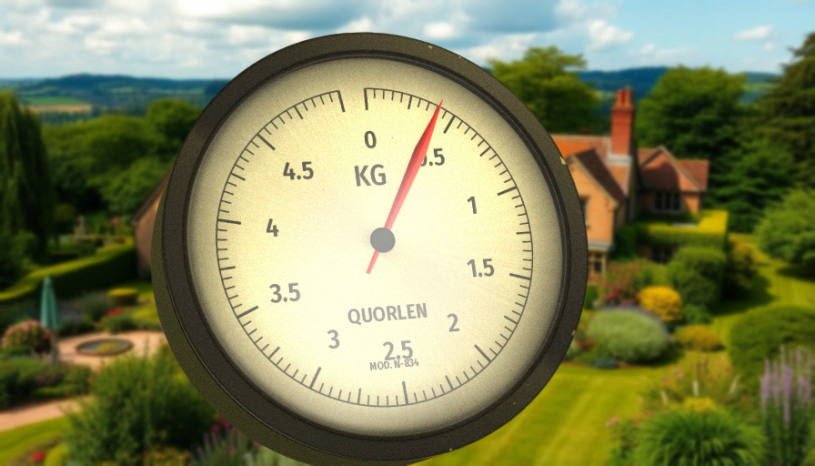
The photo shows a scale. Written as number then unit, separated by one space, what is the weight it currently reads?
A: 0.4 kg
